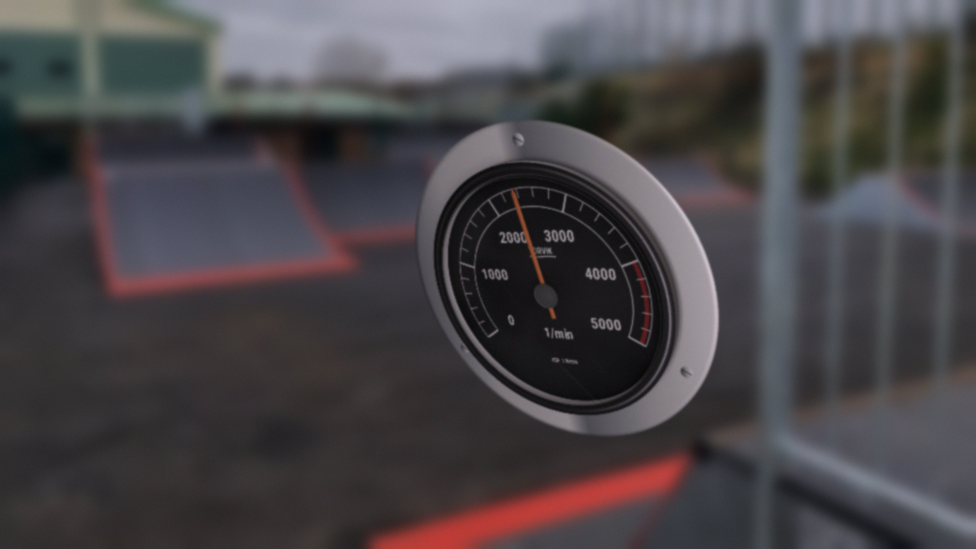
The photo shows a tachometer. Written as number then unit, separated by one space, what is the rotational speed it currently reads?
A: 2400 rpm
